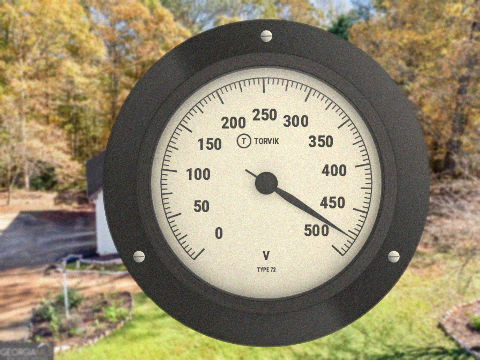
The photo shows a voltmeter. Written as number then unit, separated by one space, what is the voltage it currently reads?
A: 480 V
